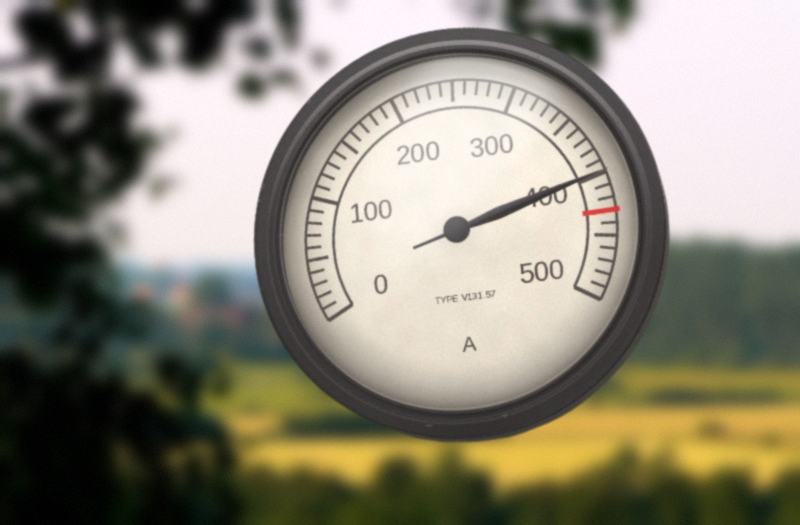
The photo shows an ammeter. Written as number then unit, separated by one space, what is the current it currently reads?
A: 400 A
